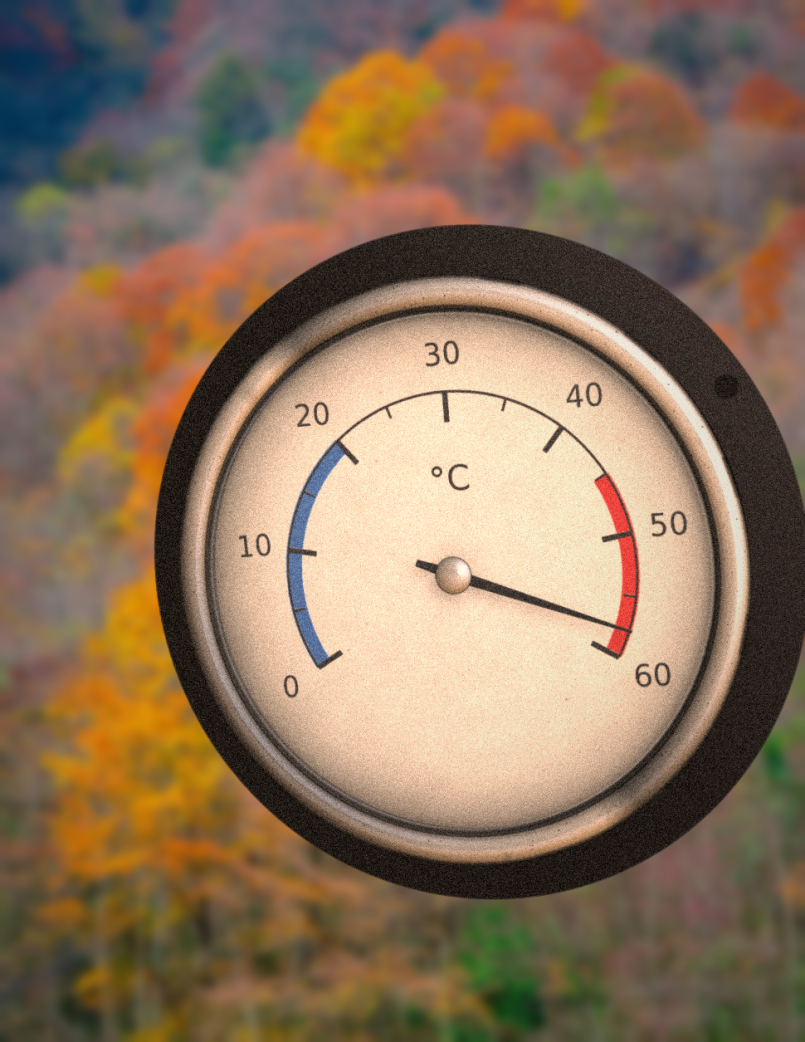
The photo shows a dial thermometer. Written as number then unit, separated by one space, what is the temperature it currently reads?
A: 57.5 °C
